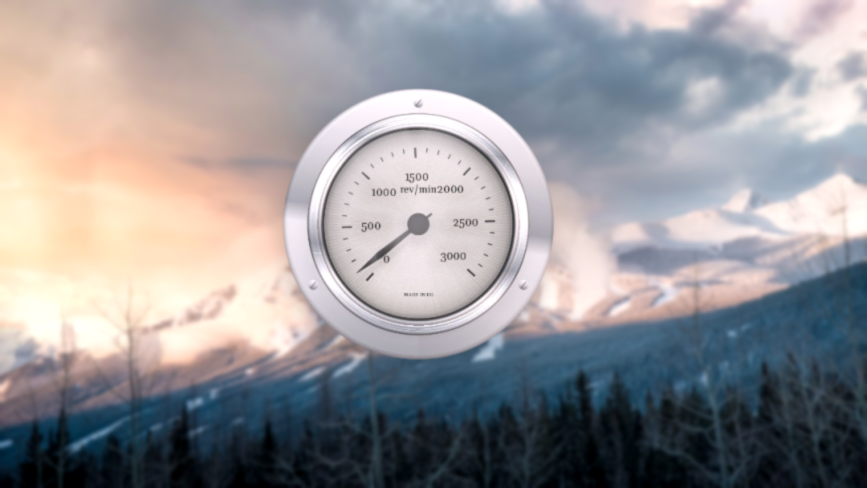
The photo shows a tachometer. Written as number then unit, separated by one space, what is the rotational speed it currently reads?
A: 100 rpm
